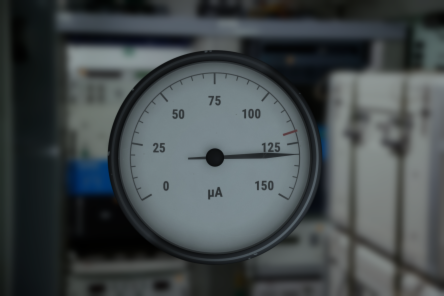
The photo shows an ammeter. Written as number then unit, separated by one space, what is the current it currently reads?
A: 130 µA
